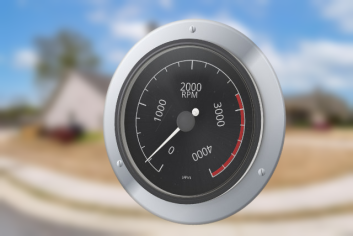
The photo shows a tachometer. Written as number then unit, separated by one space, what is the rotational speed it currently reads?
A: 200 rpm
